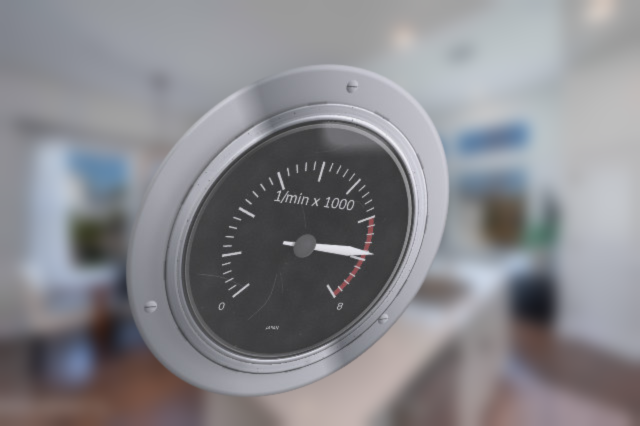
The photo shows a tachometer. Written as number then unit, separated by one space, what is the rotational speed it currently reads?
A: 6800 rpm
